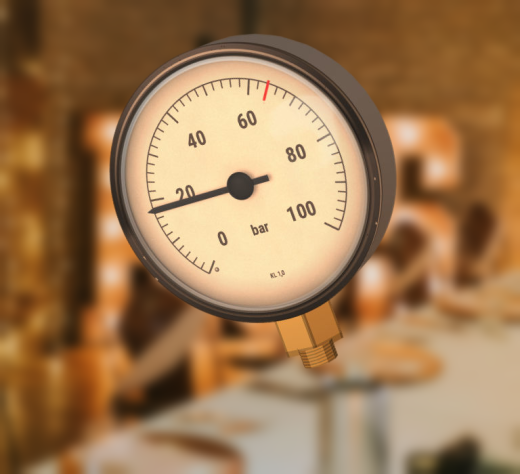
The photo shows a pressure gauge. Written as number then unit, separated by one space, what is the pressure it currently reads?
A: 18 bar
